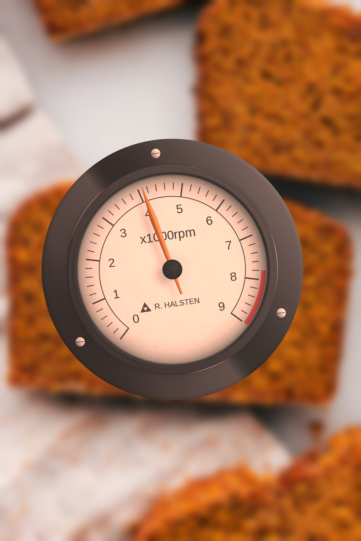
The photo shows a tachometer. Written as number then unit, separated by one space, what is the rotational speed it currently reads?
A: 4100 rpm
